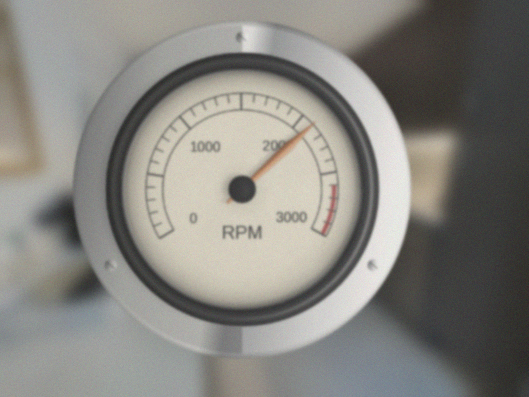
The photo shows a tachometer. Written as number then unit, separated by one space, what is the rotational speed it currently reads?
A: 2100 rpm
